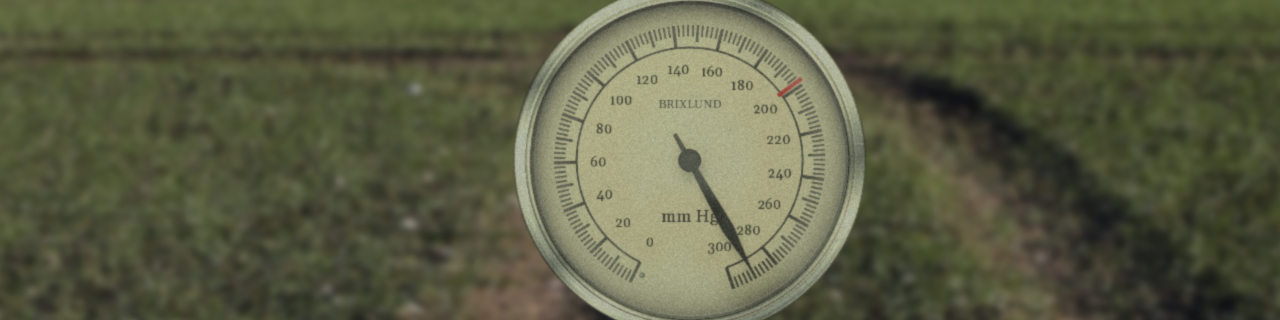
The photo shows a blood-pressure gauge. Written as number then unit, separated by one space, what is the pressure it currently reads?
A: 290 mmHg
